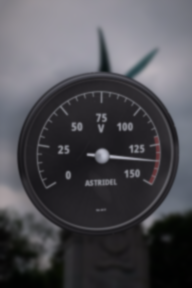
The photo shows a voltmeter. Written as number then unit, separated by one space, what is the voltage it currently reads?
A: 135 V
